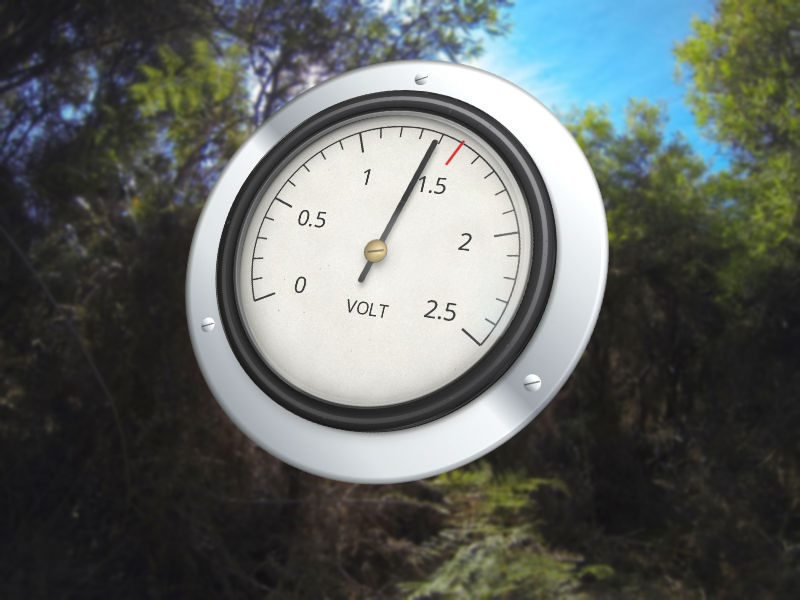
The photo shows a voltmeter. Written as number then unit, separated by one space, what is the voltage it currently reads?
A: 1.4 V
